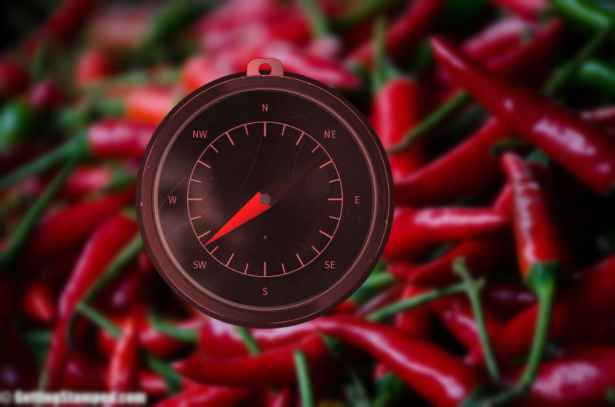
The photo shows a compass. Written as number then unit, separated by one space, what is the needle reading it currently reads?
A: 232.5 °
